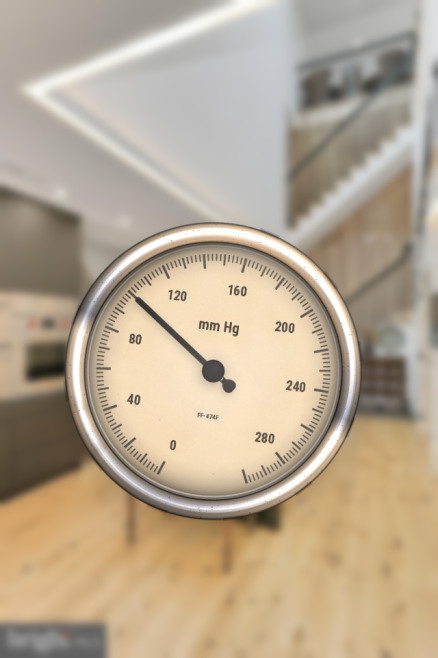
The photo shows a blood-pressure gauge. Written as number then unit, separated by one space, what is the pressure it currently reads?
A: 100 mmHg
